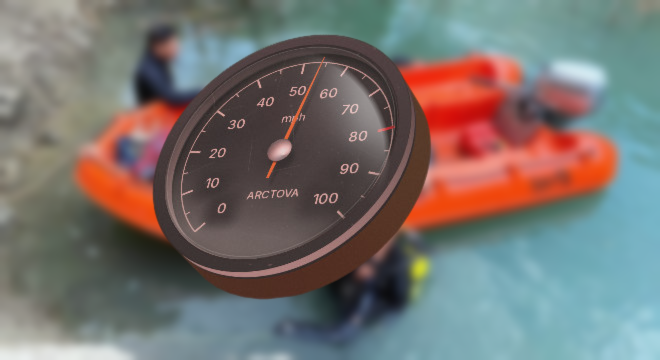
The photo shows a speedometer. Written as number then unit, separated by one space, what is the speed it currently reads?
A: 55 mph
